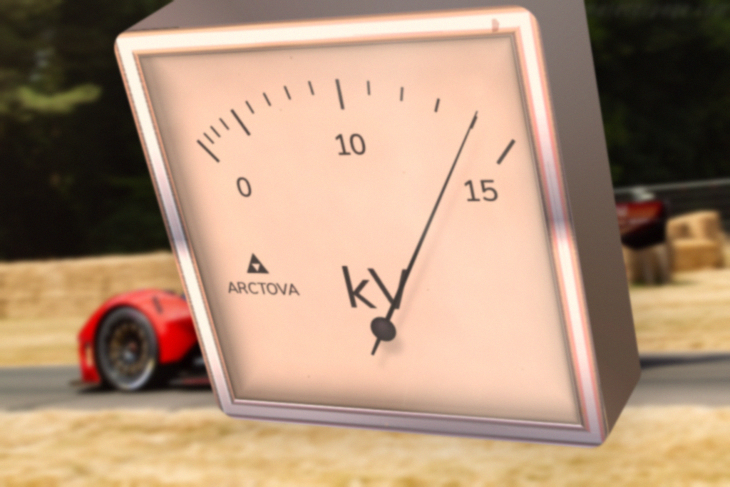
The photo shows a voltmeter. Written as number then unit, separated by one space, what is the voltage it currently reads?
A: 14 kV
